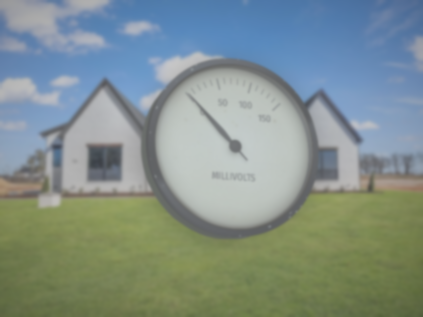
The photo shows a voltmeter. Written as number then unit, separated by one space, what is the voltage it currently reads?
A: 0 mV
